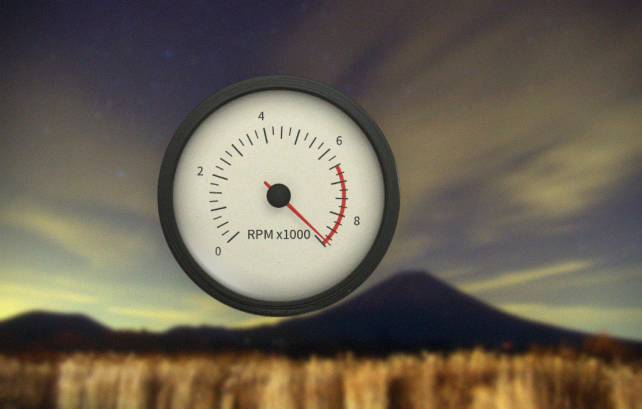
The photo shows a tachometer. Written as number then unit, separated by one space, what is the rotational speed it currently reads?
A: 8875 rpm
